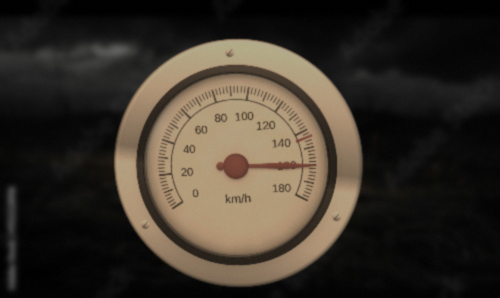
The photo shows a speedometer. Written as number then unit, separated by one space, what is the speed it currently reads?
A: 160 km/h
